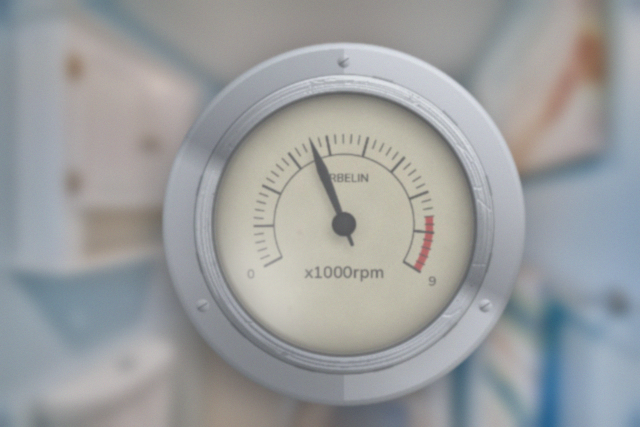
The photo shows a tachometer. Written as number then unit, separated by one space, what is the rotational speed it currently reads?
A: 3600 rpm
